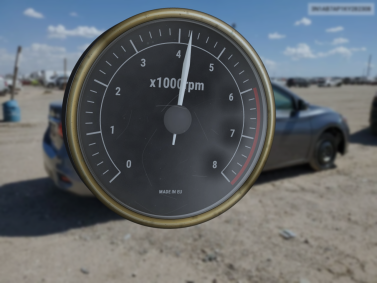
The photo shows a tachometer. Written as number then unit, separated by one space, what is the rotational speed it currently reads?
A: 4200 rpm
